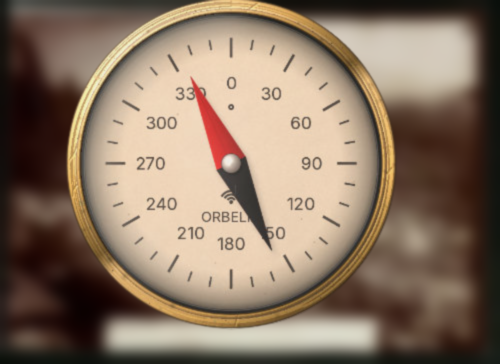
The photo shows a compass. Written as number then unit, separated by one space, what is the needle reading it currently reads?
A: 335 °
